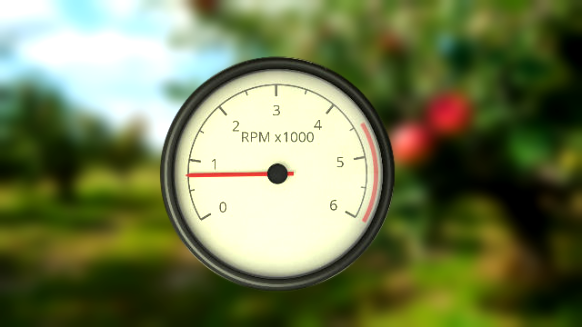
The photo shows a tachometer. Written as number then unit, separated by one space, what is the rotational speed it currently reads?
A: 750 rpm
